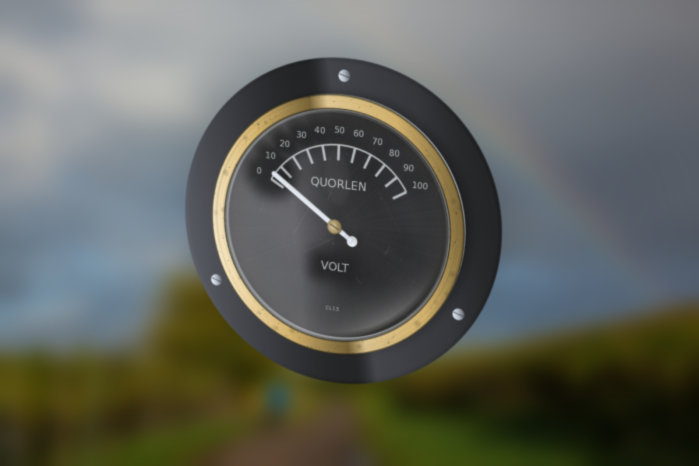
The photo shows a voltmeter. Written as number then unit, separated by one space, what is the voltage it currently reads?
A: 5 V
